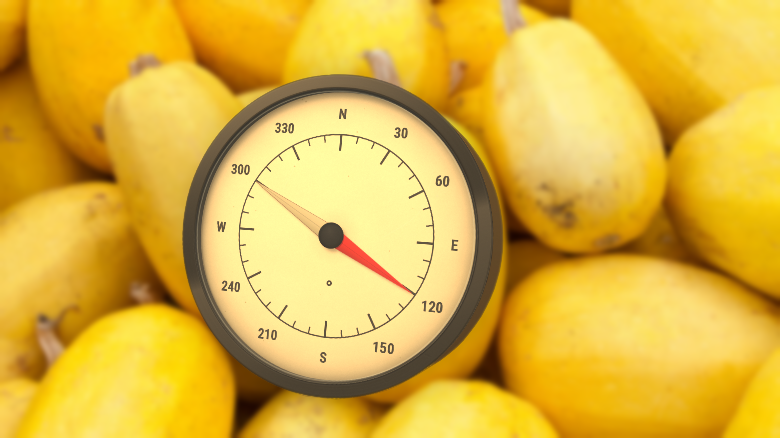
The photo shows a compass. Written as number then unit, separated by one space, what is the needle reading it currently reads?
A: 120 °
